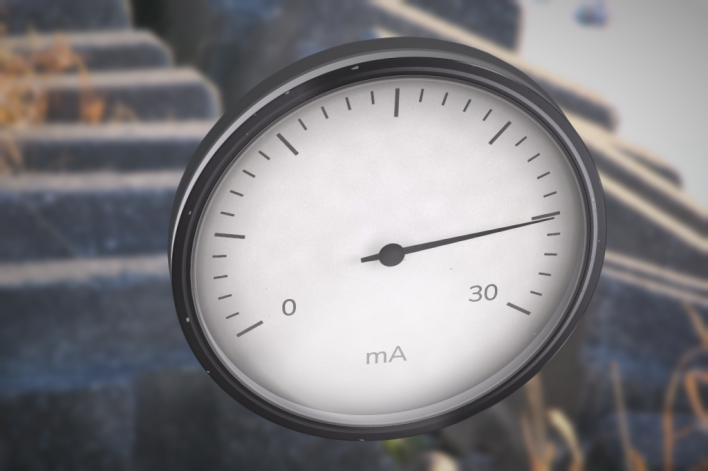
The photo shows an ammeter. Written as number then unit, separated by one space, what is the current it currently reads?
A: 25 mA
